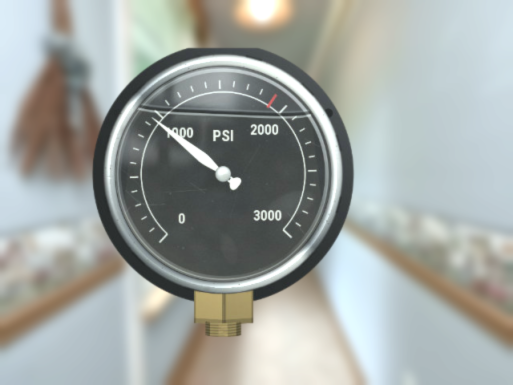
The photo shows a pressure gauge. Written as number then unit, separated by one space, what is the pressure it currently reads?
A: 950 psi
